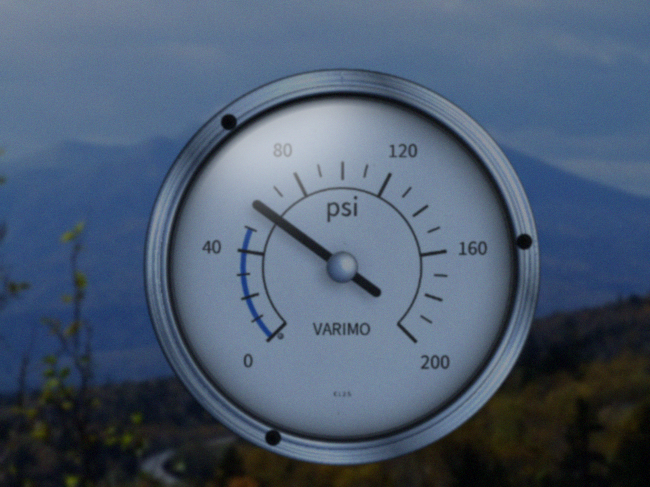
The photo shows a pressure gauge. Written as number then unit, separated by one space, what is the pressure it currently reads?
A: 60 psi
